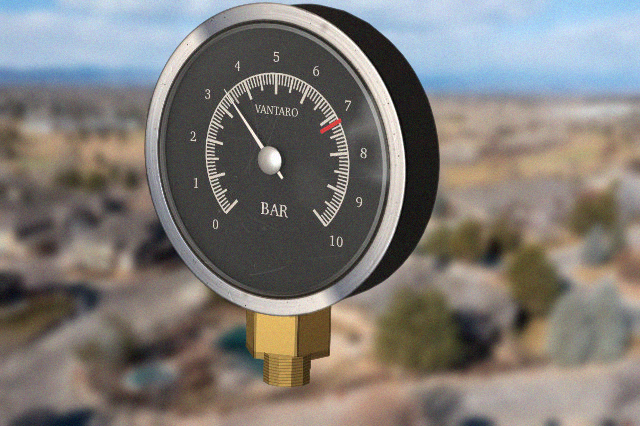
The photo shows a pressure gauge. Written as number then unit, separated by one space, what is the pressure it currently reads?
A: 3.5 bar
